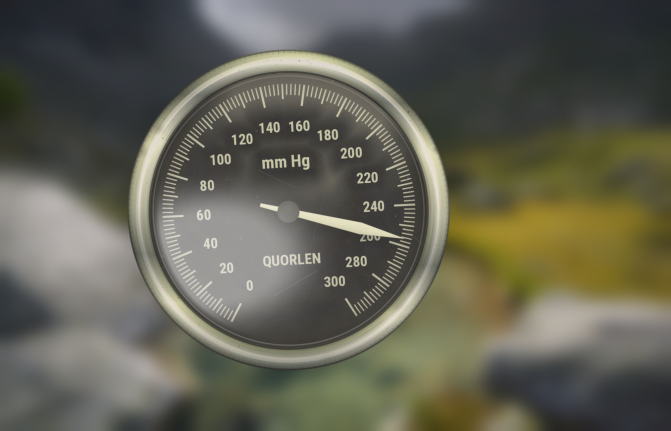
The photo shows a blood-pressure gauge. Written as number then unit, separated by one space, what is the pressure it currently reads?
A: 256 mmHg
